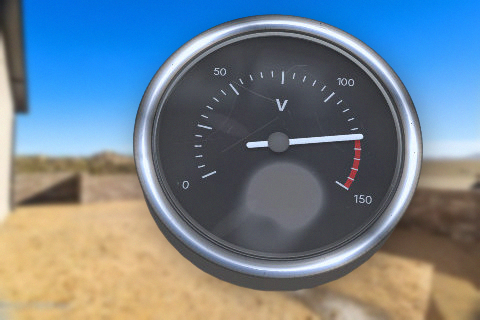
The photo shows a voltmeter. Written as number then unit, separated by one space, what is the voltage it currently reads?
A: 125 V
